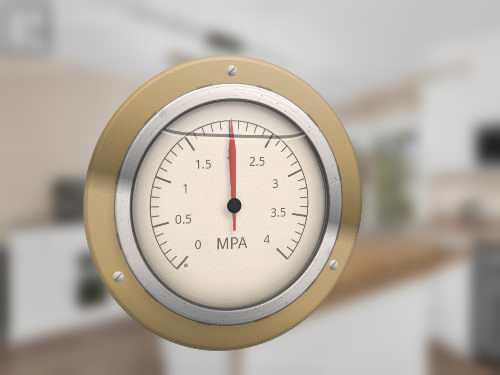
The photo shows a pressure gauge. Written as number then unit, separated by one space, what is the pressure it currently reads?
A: 2 MPa
